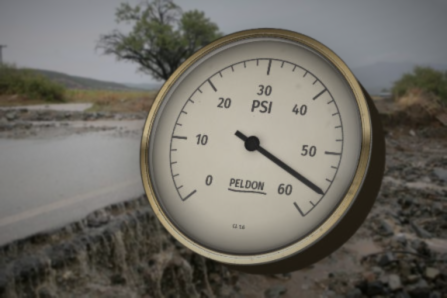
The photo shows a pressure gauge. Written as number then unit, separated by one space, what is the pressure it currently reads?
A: 56 psi
